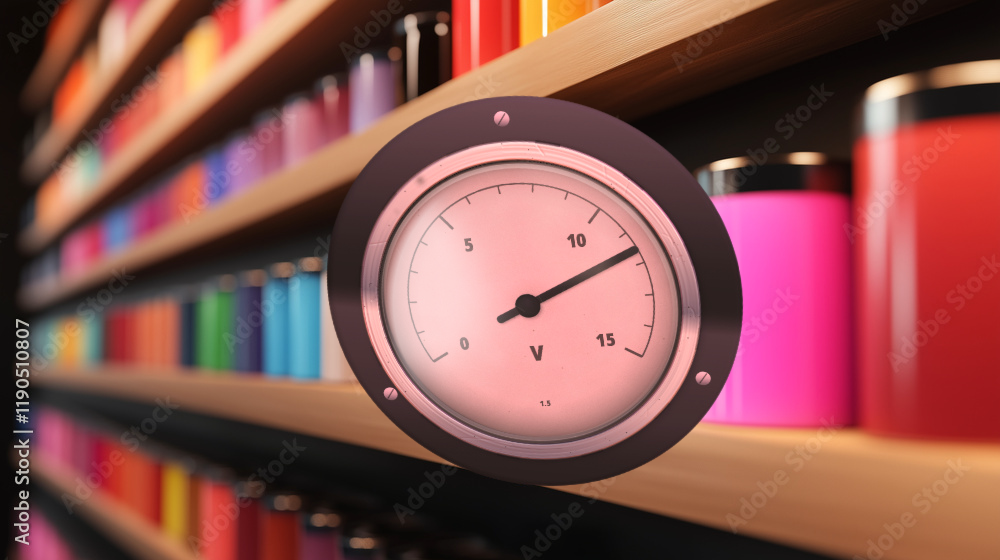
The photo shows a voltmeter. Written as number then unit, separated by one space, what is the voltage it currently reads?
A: 11.5 V
